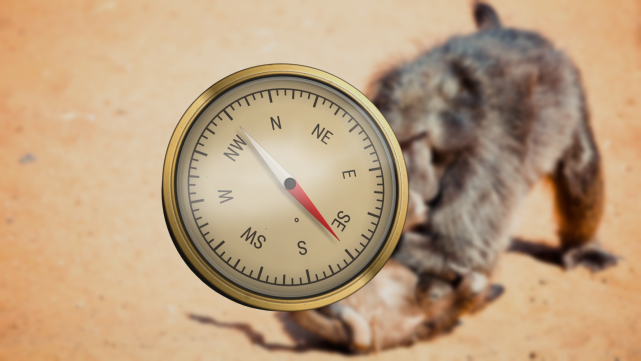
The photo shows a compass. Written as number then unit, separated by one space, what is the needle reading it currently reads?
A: 150 °
